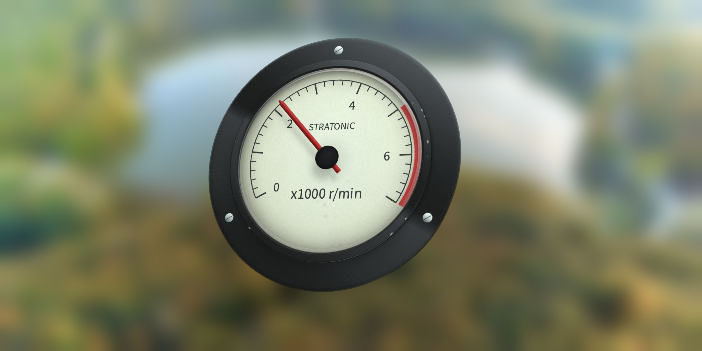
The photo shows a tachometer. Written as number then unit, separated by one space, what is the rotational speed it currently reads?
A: 2200 rpm
